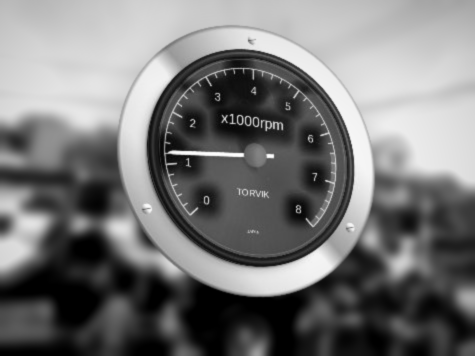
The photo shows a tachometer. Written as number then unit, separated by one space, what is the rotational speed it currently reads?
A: 1200 rpm
